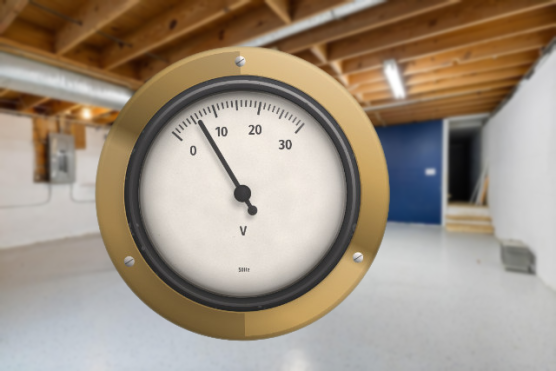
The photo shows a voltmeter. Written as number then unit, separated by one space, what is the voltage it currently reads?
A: 6 V
